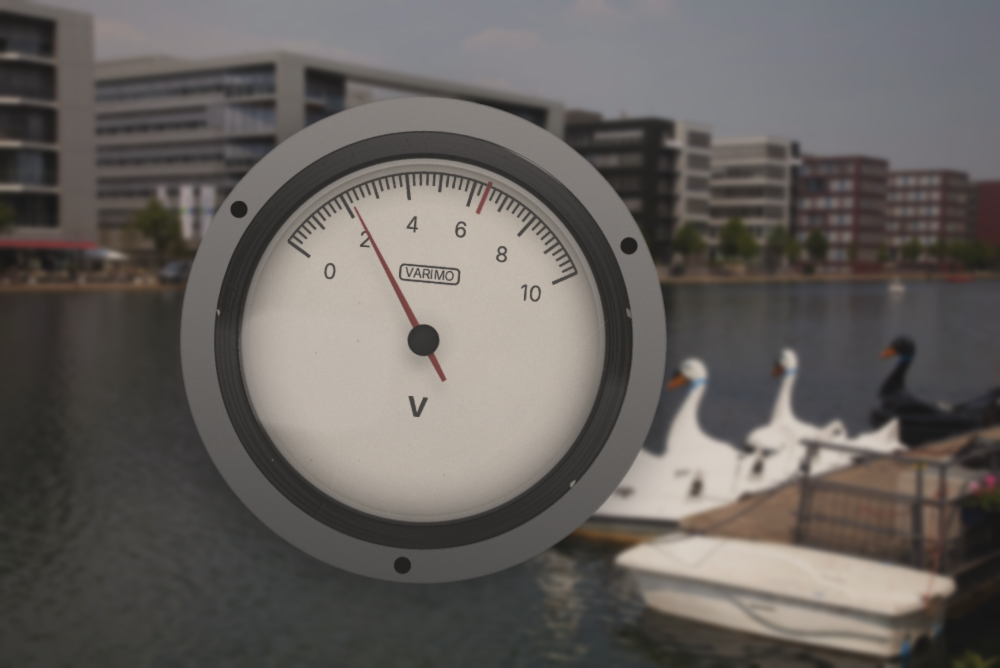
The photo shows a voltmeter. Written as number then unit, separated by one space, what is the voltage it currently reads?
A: 2.2 V
